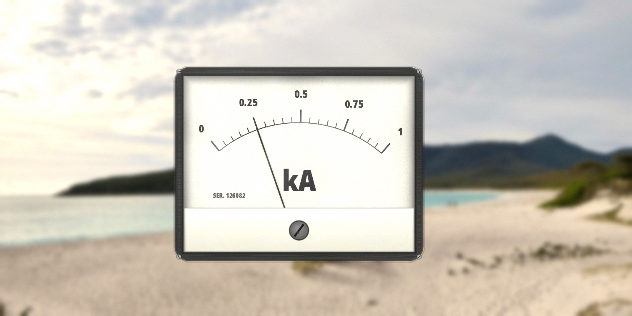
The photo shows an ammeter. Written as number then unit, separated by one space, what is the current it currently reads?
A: 0.25 kA
